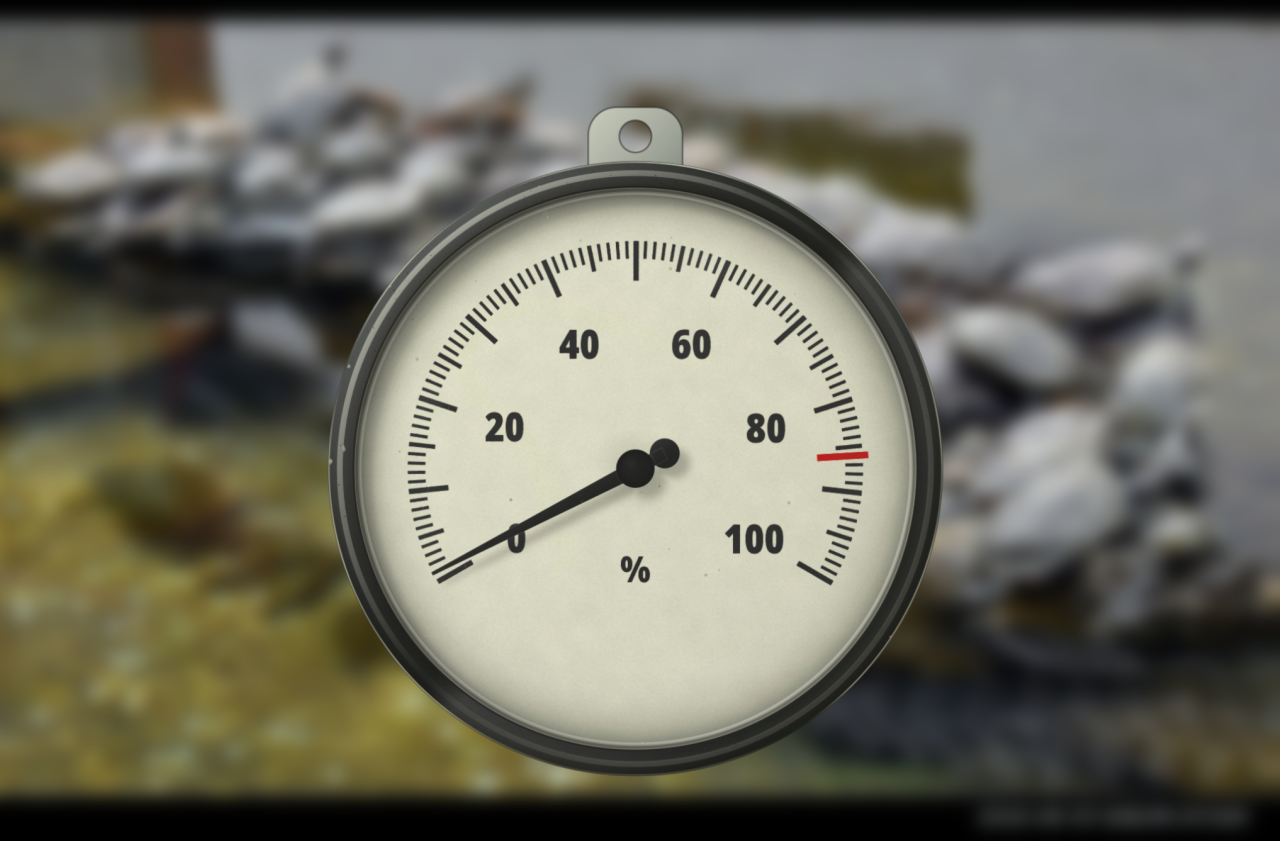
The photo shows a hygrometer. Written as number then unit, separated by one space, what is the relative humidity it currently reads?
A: 1 %
